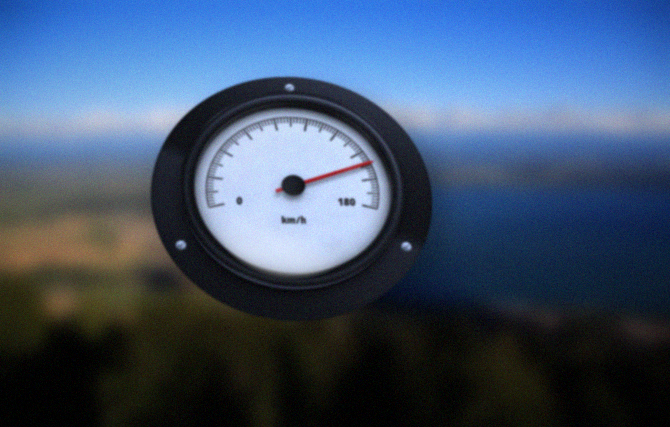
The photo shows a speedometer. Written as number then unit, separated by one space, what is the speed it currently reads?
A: 150 km/h
